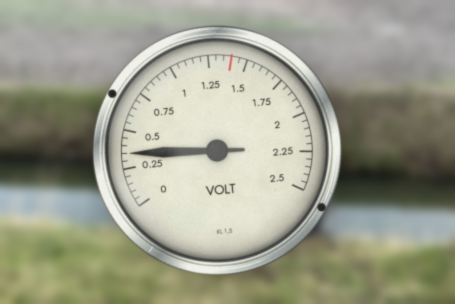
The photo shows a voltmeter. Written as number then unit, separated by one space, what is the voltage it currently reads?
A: 0.35 V
